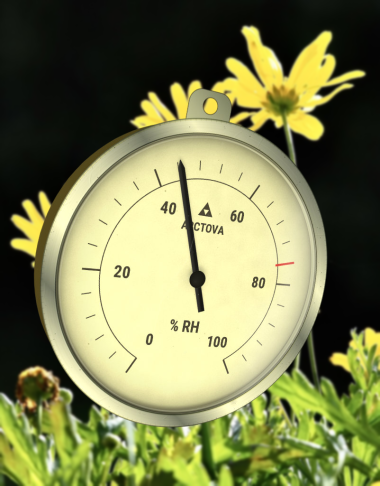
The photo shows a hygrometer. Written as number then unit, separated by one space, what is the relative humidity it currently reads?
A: 44 %
